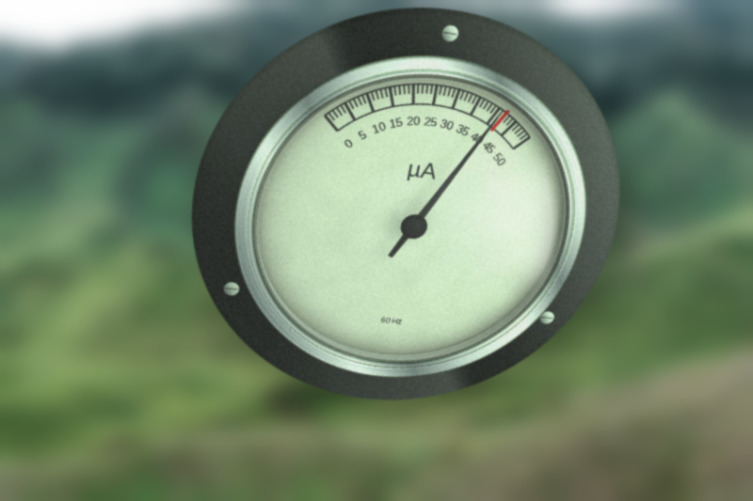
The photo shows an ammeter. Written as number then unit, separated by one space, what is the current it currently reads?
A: 40 µA
